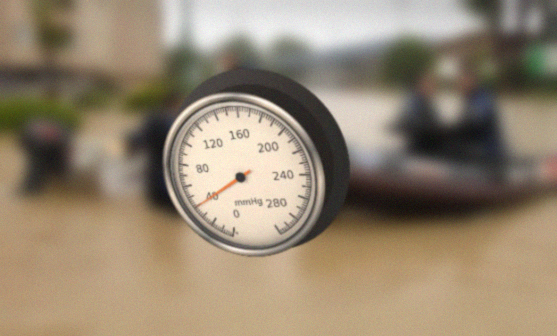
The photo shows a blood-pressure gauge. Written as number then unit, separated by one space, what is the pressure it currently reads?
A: 40 mmHg
